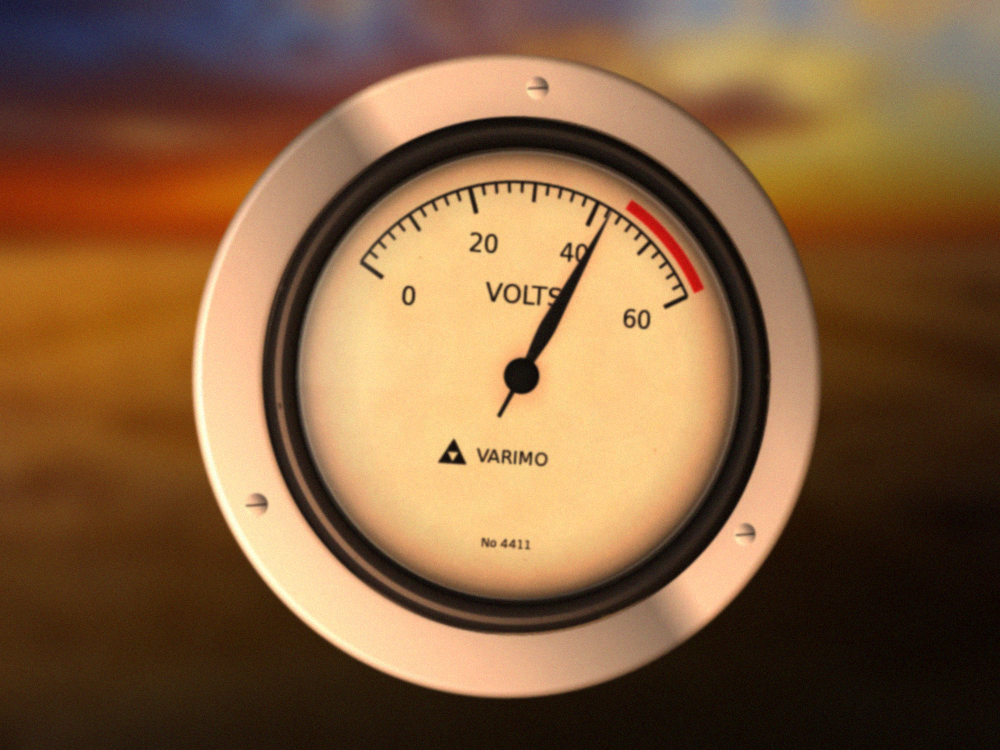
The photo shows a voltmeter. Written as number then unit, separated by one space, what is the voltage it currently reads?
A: 42 V
